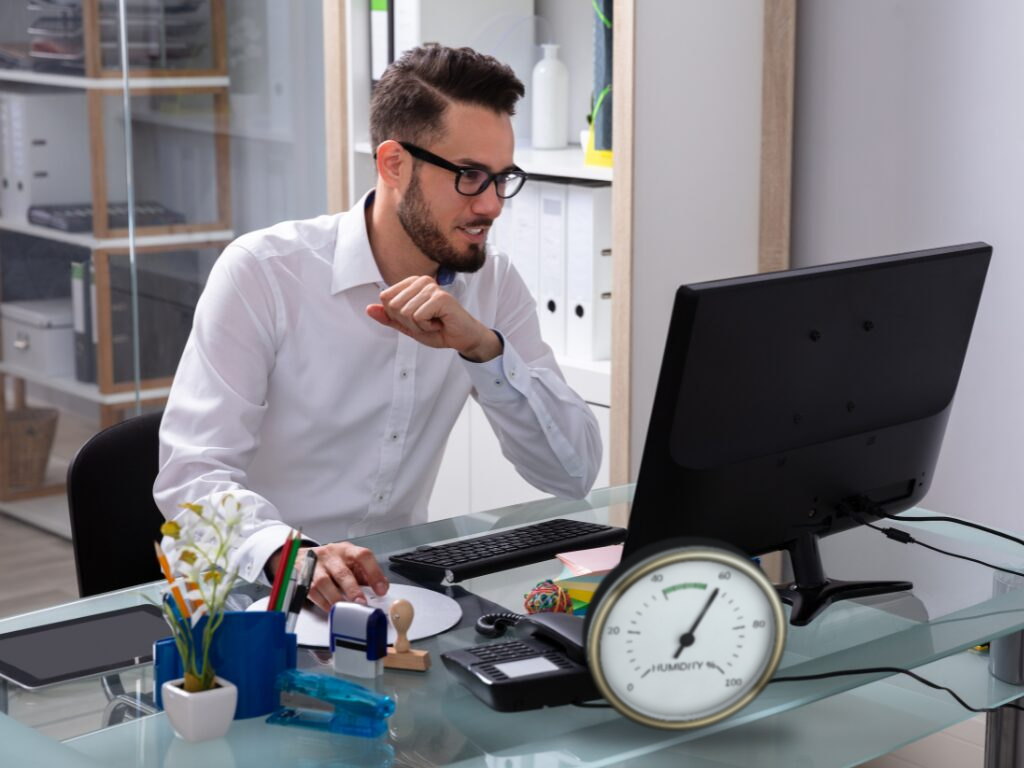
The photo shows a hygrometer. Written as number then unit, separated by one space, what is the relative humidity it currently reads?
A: 60 %
